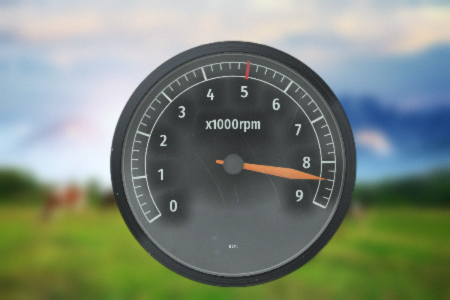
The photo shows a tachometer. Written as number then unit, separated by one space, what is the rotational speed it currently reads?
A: 8400 rpm
